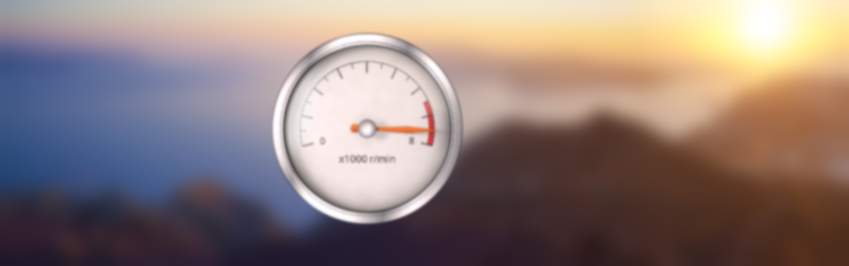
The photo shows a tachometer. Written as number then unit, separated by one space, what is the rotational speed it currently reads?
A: 7500 rpm
